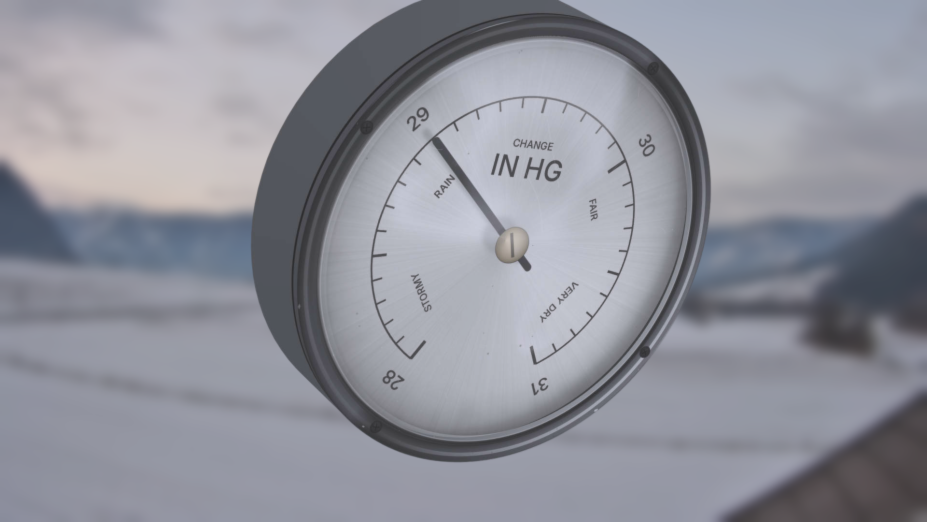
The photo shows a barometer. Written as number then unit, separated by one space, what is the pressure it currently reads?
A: 29 inHg
